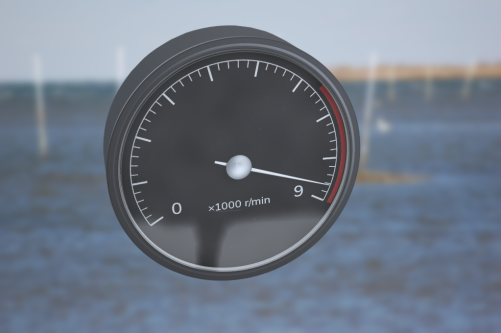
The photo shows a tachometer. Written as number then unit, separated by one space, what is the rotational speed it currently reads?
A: 8600 rpm
